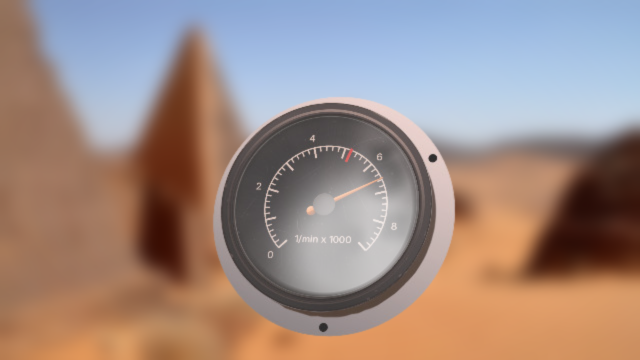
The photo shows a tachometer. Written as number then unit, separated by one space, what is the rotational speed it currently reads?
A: 6600 rpm
